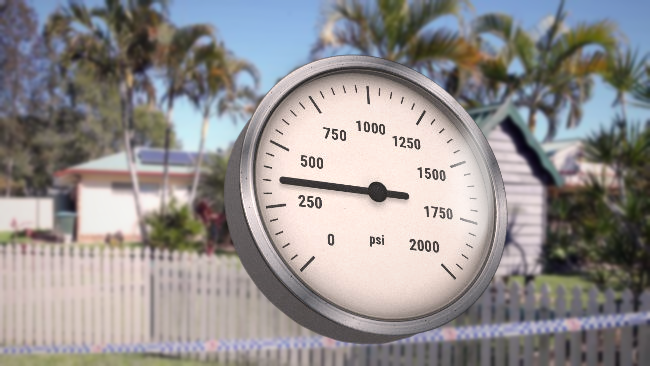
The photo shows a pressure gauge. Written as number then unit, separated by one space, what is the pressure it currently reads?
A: 350 psi
